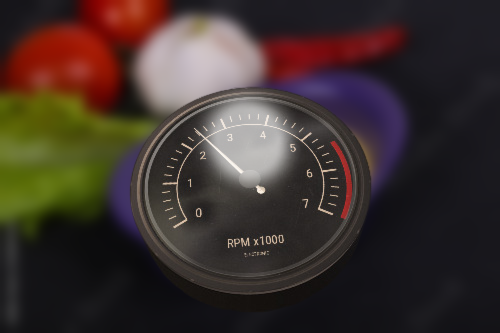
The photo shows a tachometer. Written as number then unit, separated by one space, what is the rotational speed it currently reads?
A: 2400 rpm
